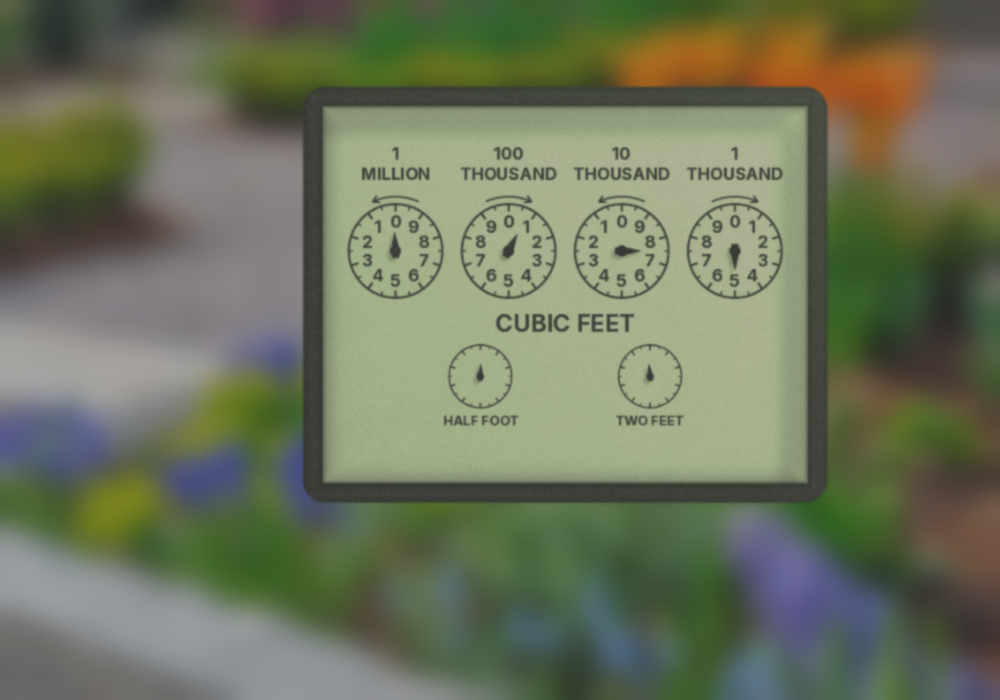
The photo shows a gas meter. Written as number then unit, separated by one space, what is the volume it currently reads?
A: 7500 ft³
